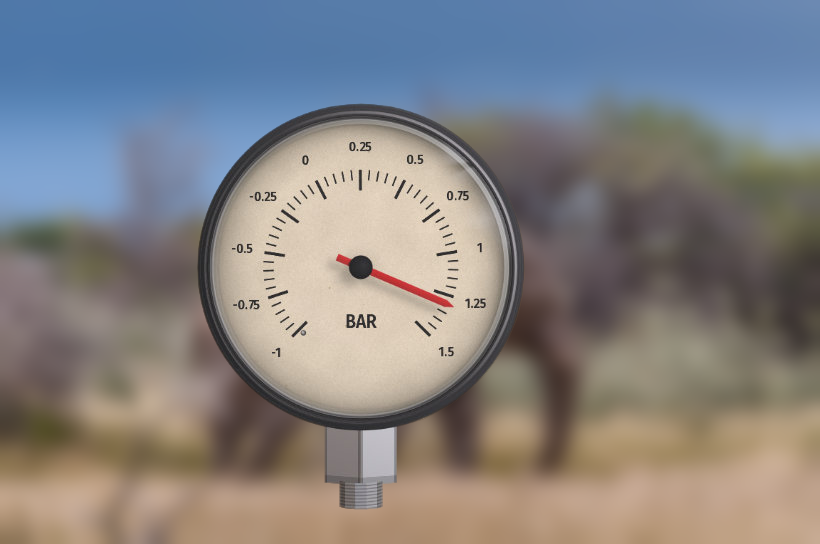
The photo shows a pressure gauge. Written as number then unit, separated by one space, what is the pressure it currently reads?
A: 1.3 bar
